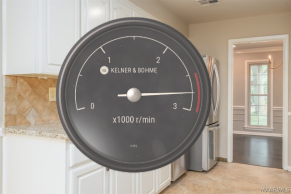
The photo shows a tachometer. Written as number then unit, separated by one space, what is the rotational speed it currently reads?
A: 2750 rpm
